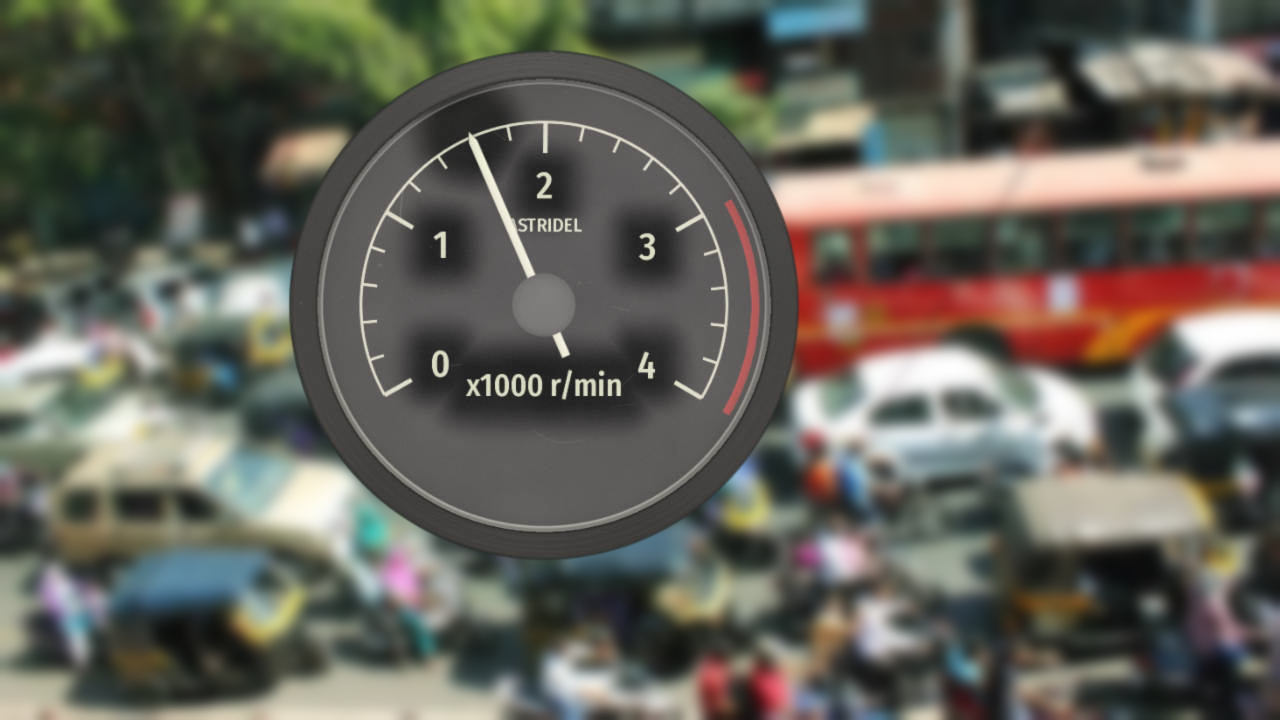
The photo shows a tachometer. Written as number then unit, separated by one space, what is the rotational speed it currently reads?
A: 1600 rpm
